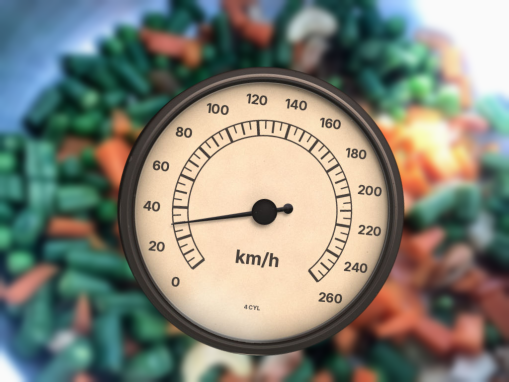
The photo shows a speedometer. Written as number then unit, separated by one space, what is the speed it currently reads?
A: 30 km/h
